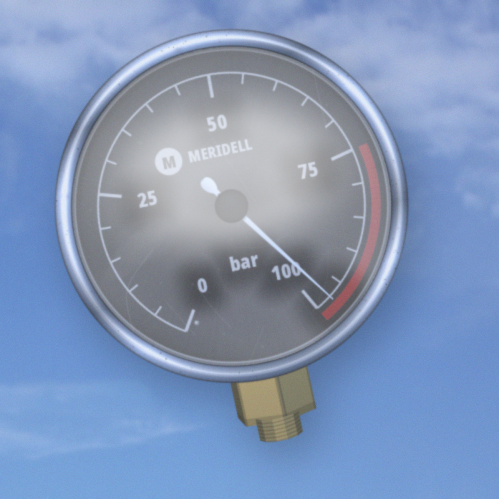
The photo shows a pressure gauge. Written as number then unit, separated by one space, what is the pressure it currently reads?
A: 97.5 bar
